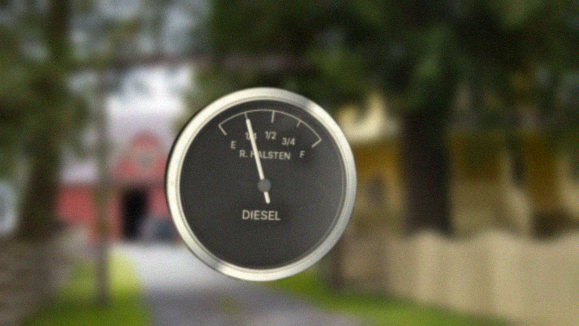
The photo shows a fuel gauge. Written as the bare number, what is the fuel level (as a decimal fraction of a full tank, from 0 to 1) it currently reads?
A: 0.25
